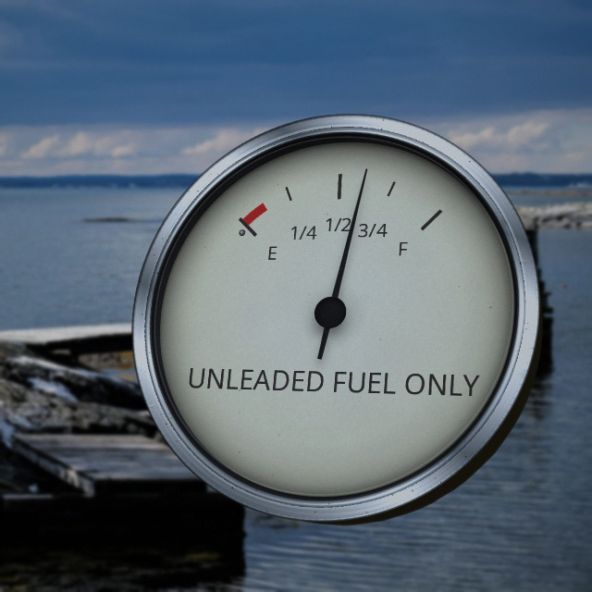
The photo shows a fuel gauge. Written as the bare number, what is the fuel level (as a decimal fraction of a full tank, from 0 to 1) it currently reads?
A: 0.625
